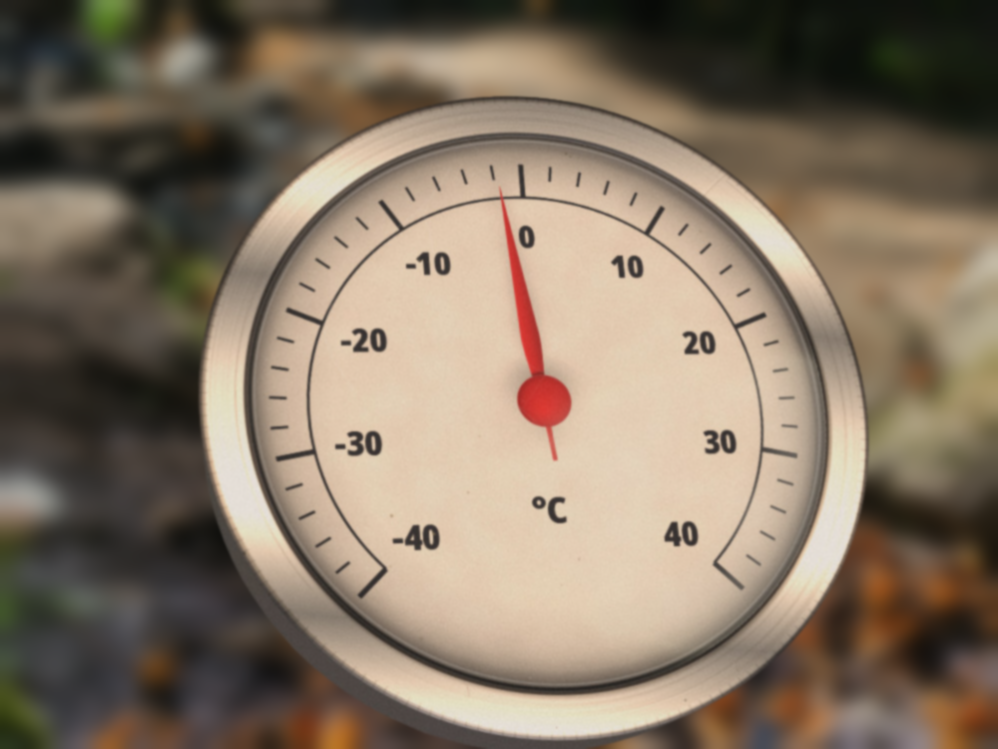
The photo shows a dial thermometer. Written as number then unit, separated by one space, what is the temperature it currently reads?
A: -2 °C
